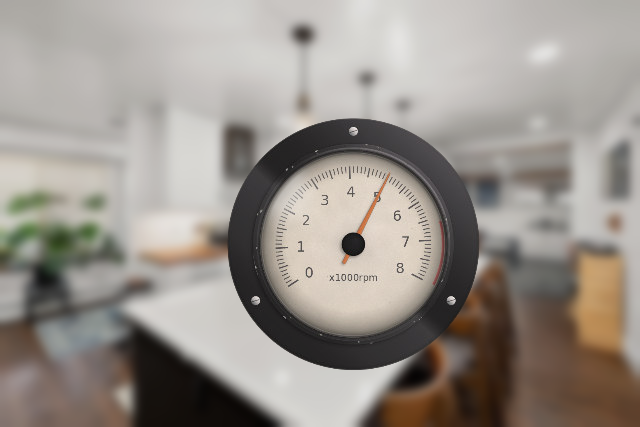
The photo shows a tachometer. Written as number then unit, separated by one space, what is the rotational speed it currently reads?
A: 5000 rpm
